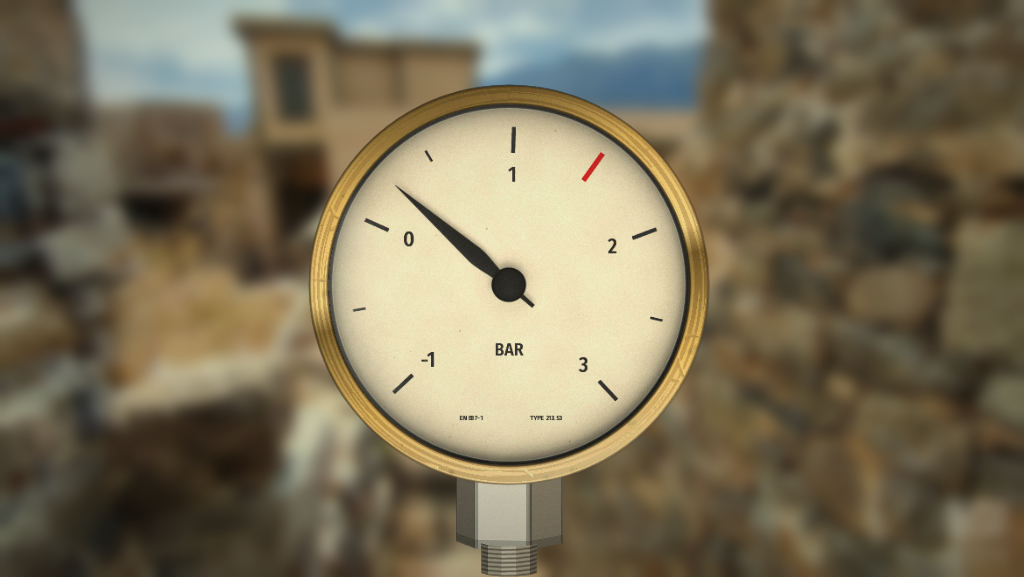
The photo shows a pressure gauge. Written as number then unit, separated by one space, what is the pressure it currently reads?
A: 0.25 bar
